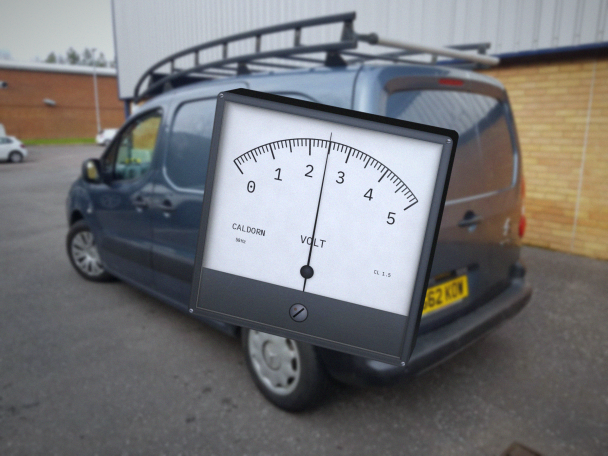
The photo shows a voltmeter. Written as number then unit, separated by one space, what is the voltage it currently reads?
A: 2.5 V
